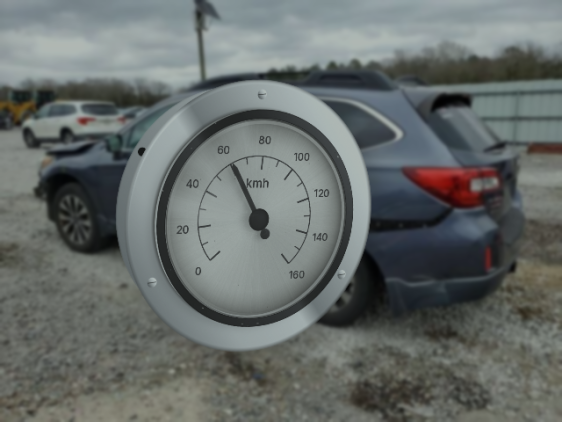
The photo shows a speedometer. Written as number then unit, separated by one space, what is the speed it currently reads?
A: 60 km/h
